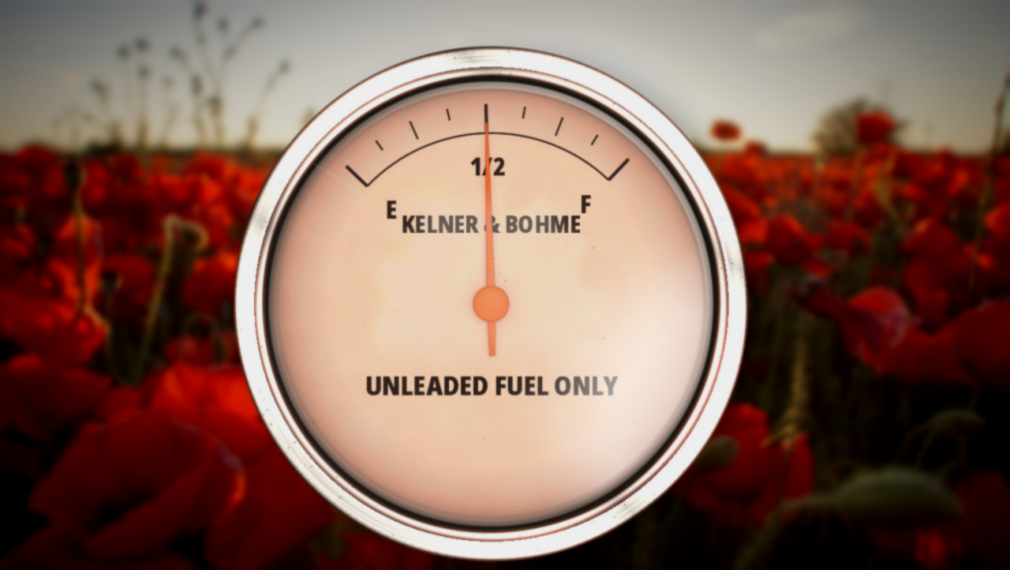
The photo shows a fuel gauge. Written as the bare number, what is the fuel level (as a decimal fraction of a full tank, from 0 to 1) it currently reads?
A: 0.5
